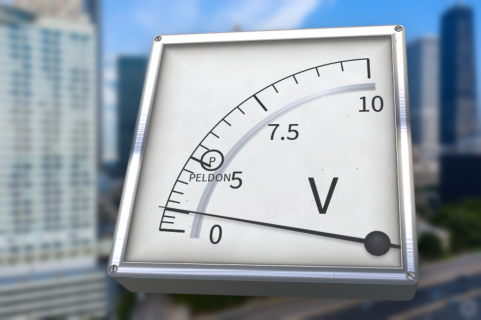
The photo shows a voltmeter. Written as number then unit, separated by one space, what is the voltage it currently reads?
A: 2.5 V
